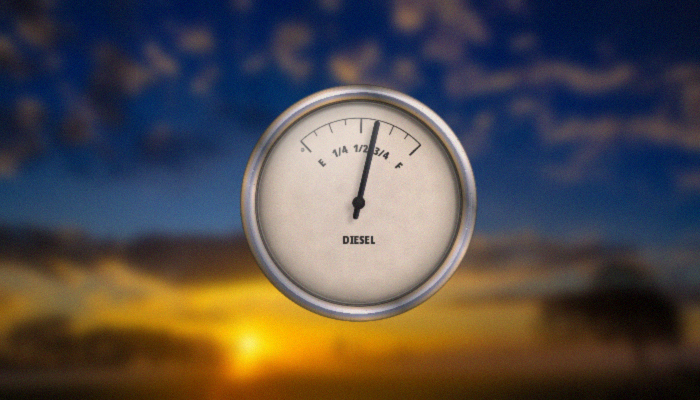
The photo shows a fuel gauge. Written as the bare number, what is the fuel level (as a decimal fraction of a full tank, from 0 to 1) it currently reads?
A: 0.625
